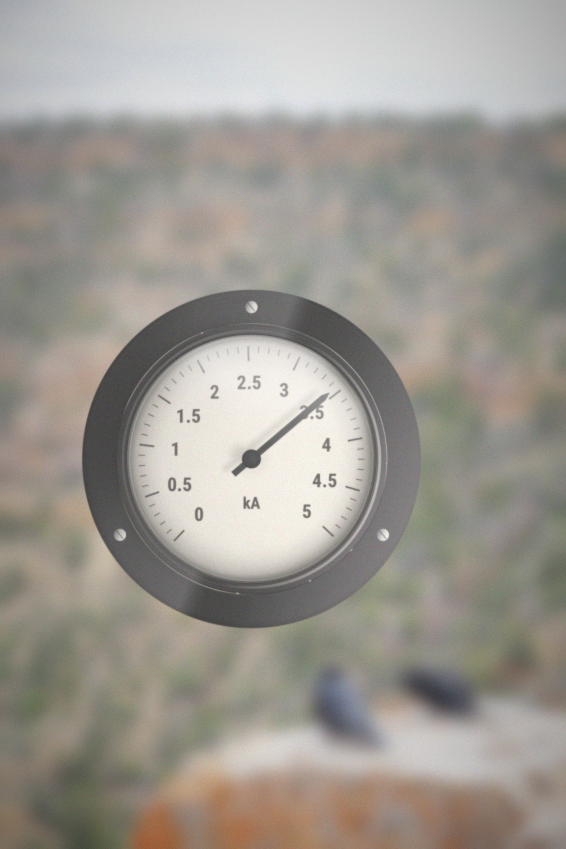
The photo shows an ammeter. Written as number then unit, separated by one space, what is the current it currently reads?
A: 3.45 kA
